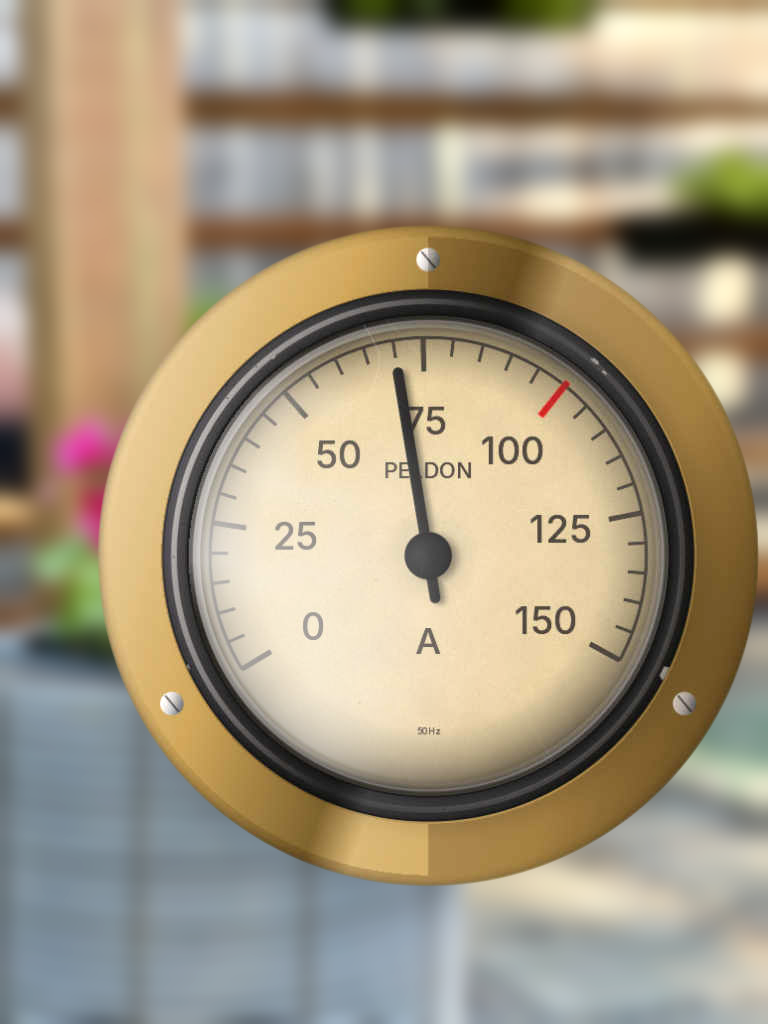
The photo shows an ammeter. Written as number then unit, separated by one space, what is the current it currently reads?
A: 70 A
